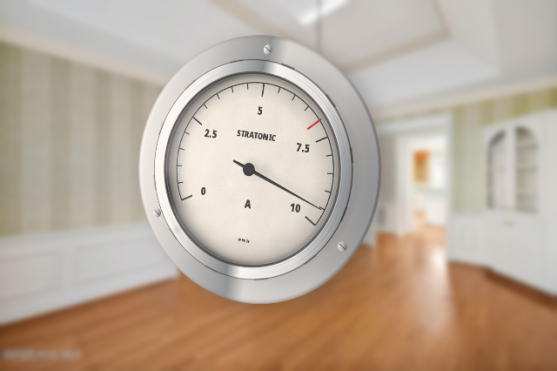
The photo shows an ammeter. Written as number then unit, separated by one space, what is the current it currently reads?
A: 9.5 A
